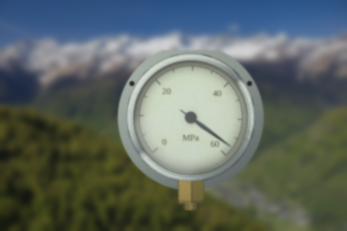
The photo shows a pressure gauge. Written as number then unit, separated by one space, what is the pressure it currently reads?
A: 57.5 MPa
